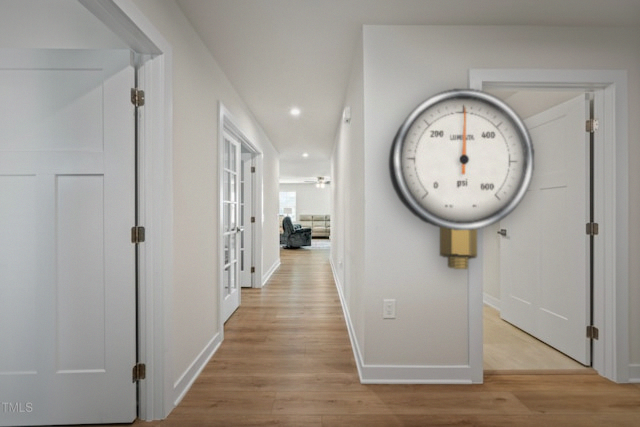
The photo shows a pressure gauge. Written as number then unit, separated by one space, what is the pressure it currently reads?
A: 300 psi
